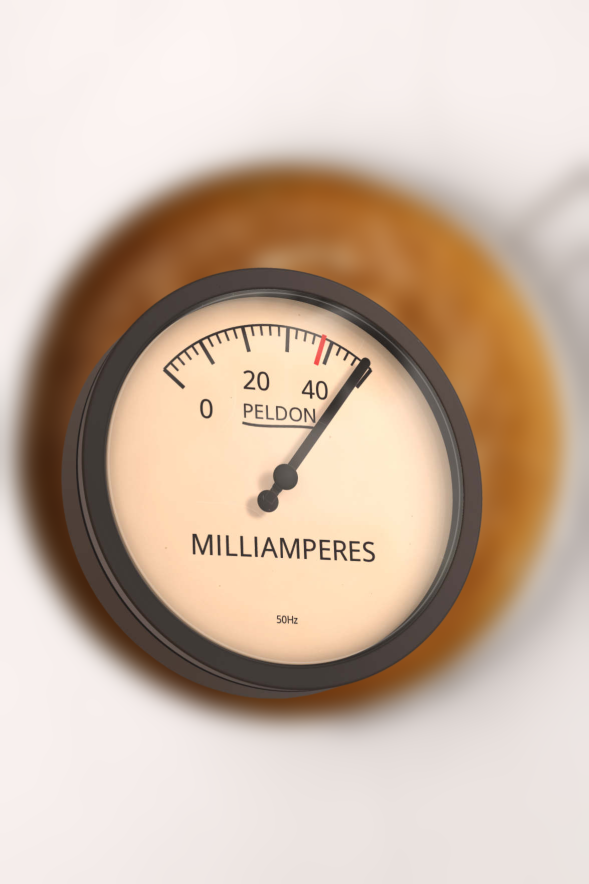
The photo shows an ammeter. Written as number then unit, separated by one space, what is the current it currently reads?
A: 48 mA
